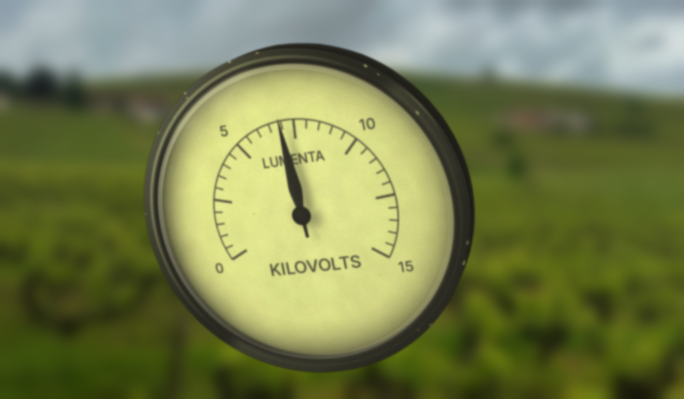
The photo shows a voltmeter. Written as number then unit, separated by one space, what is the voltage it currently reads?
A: 7 kV
